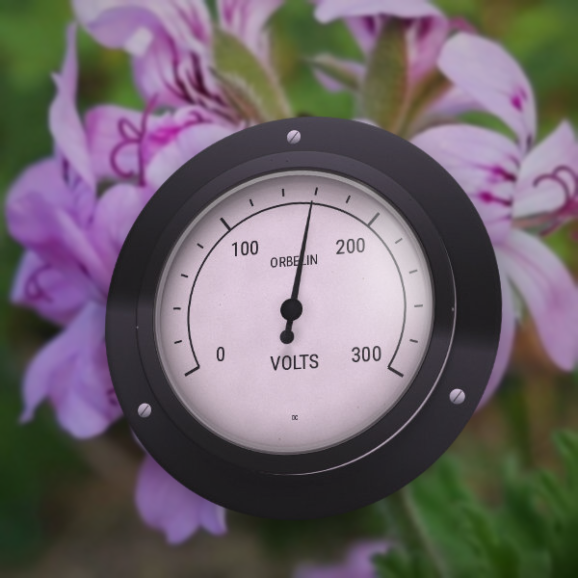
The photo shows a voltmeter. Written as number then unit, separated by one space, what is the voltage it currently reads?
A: 160 V
